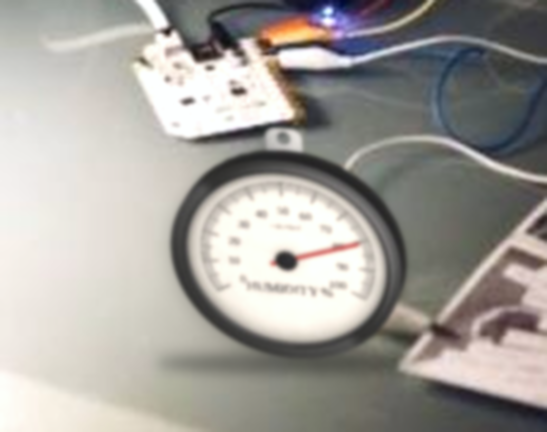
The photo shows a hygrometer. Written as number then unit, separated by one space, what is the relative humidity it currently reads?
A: 80 %
